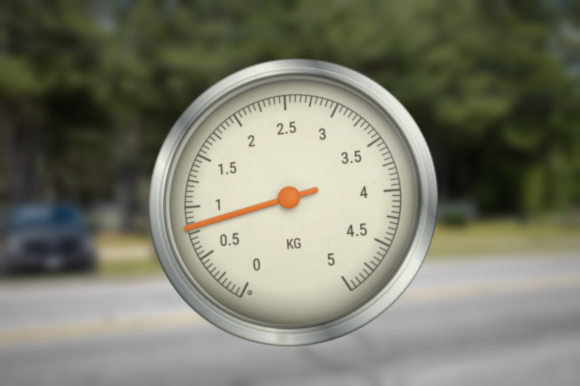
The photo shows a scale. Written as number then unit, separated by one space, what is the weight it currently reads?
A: 0.8 kg
